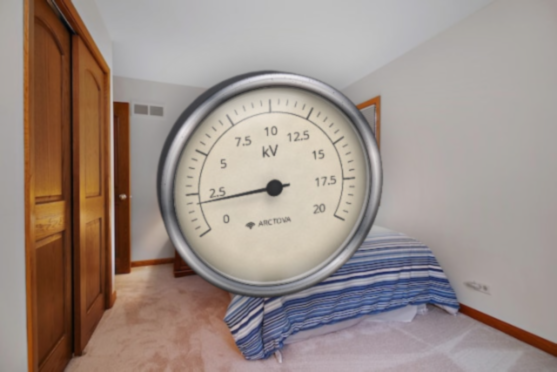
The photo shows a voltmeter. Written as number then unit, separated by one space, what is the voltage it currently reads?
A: 2 kV
